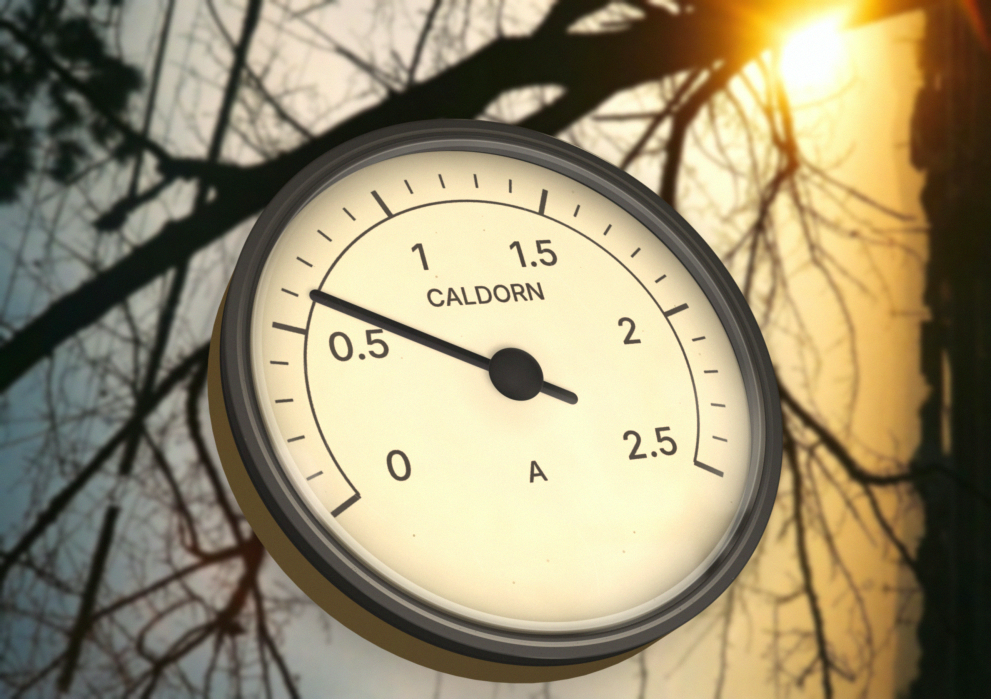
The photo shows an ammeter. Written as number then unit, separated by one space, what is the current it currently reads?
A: 0.6 A
